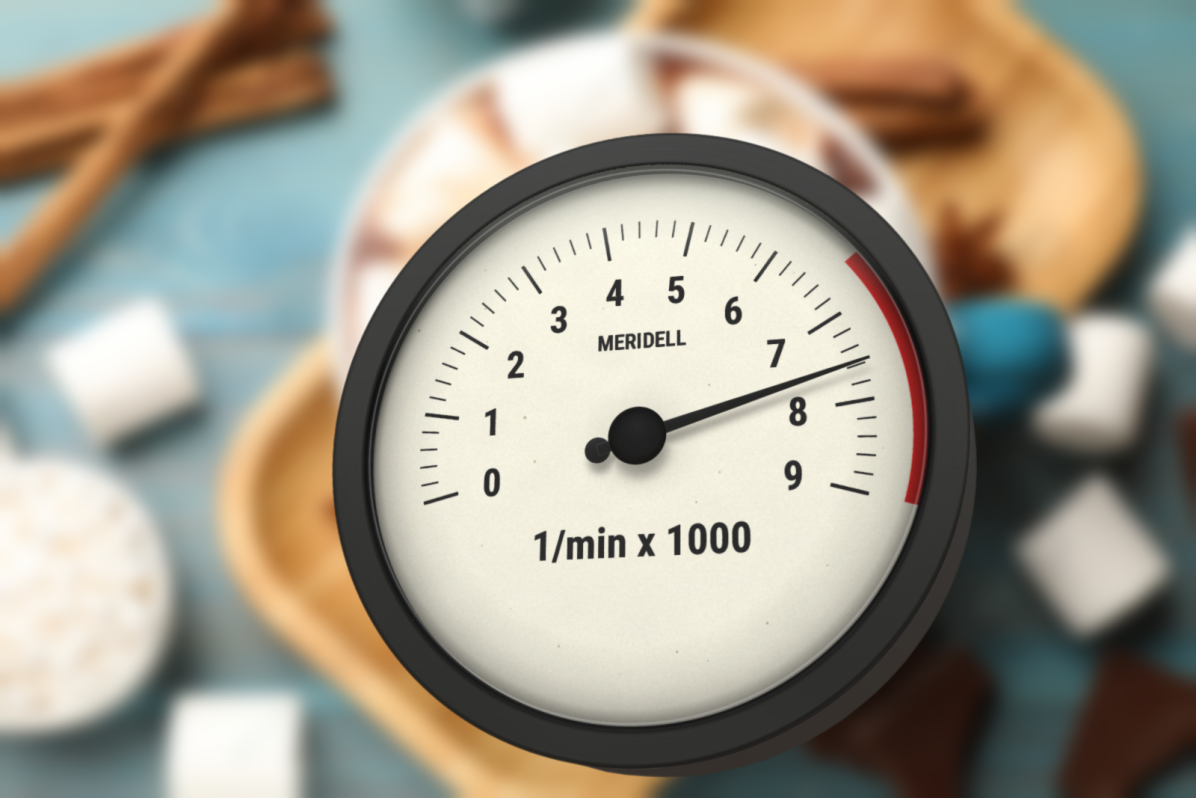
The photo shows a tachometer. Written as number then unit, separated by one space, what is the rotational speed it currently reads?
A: 7600 rpm
